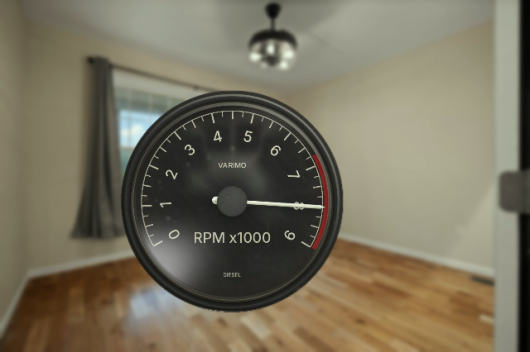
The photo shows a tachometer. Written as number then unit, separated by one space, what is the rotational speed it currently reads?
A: 8000 rpm
